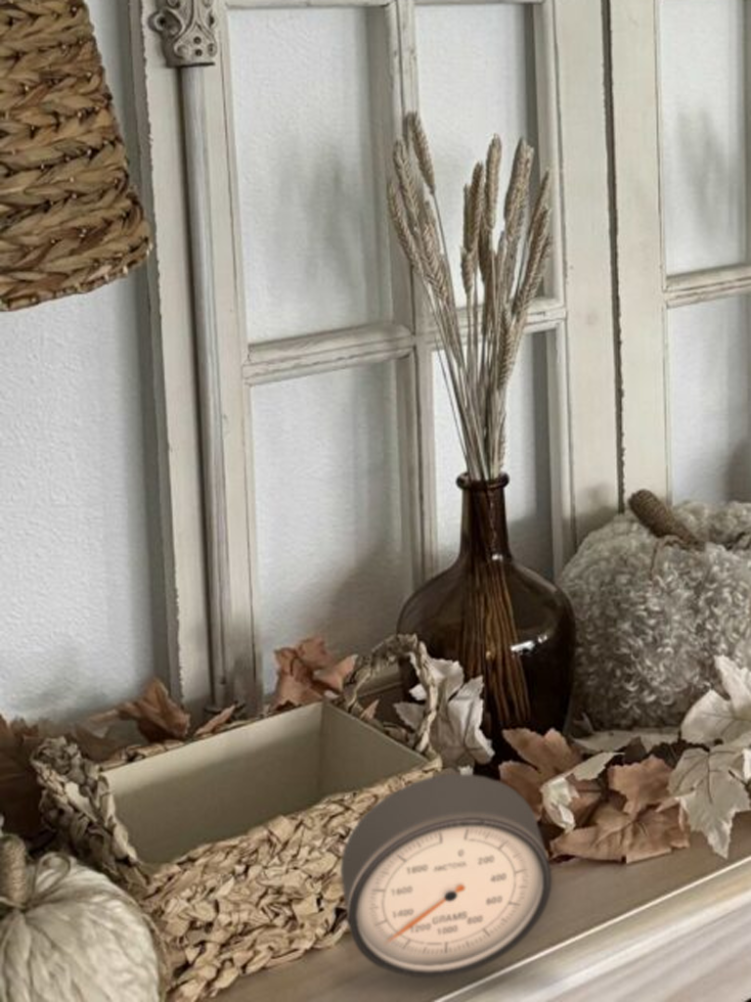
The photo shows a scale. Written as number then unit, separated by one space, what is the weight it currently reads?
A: 1300 g
